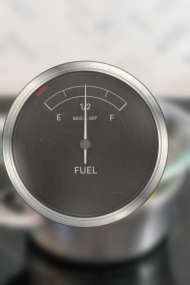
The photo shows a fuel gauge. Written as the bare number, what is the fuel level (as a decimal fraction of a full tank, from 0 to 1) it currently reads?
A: 0.5
